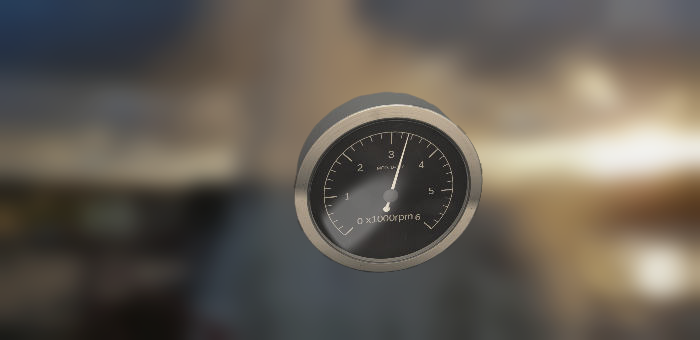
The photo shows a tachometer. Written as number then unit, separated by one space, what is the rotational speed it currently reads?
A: 3300 rpm
